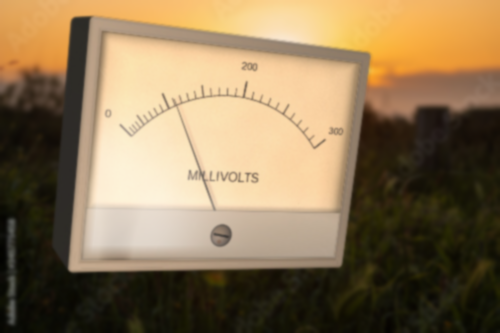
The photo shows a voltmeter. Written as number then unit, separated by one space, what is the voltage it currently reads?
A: 110 mV
